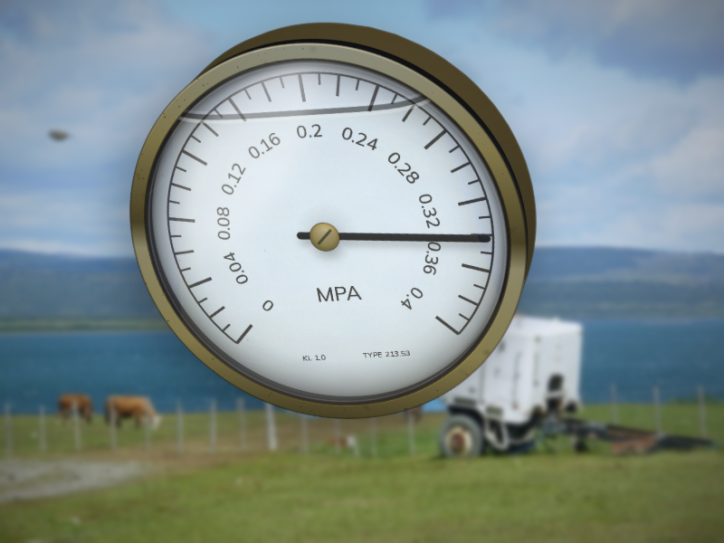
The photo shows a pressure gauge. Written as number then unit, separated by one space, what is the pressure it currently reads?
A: 0.34 MPa
